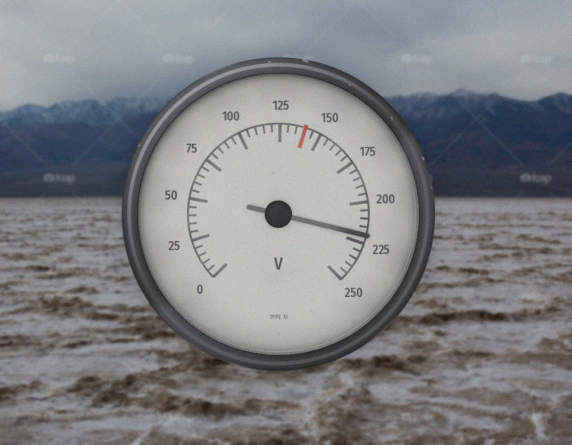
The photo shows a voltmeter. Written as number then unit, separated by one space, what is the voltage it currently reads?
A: 220 V
